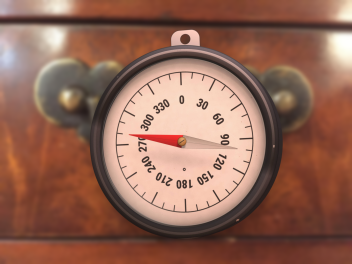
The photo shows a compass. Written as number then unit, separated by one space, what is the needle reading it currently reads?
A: 280 °
